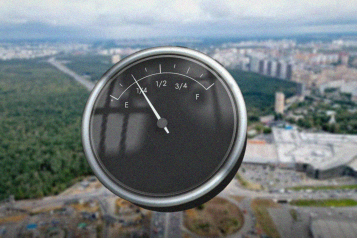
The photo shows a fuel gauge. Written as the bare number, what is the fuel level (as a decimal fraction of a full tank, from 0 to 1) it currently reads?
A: 0.25
